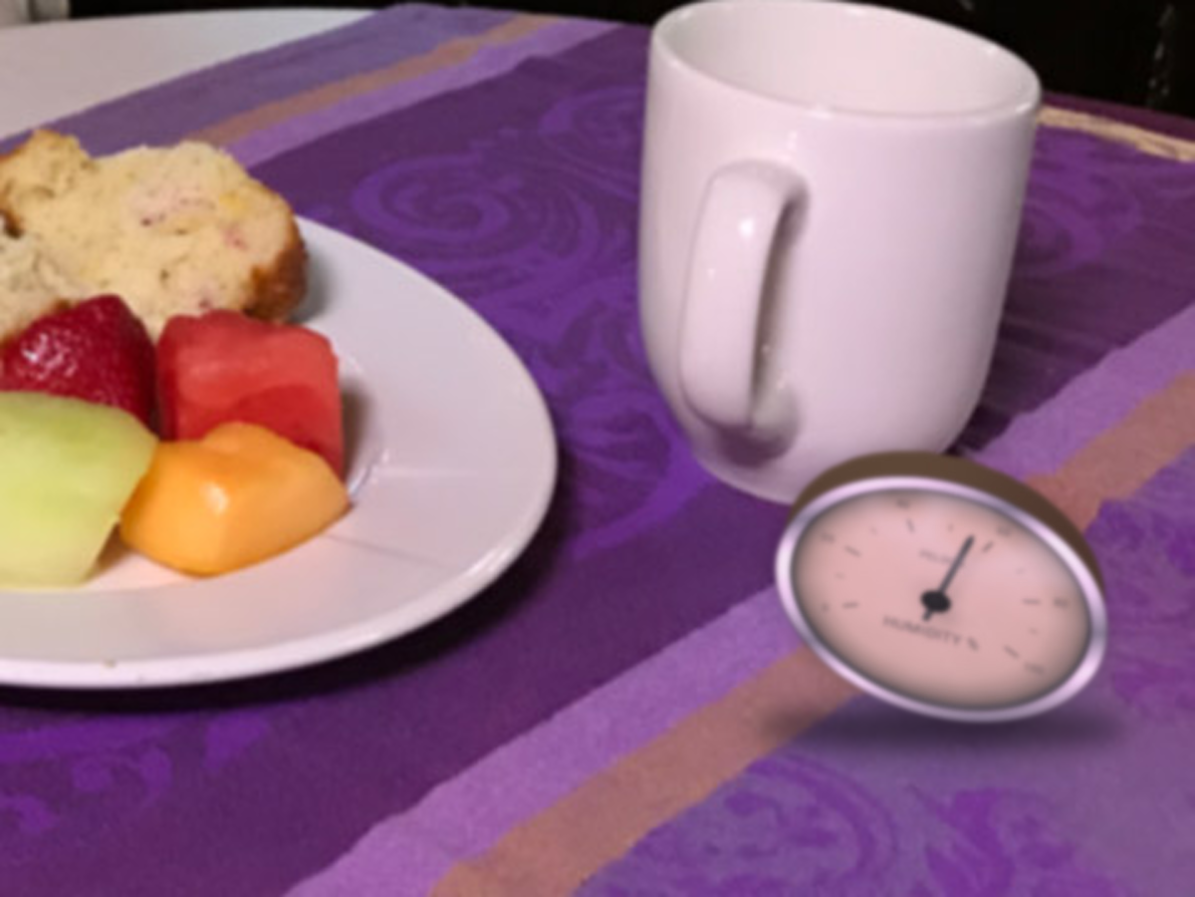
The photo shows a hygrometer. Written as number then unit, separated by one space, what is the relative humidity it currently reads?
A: 55 %
